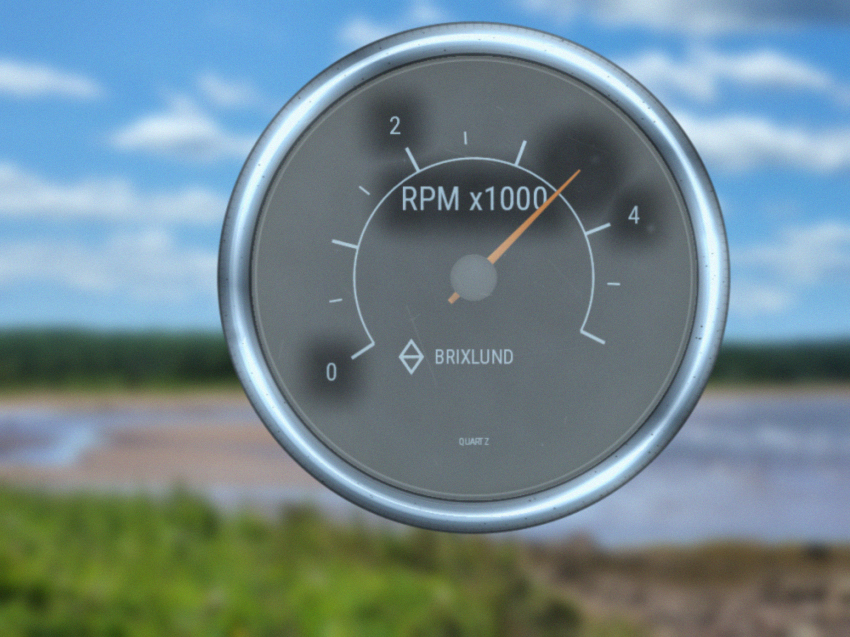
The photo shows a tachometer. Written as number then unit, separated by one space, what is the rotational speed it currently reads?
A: 3500 rpm
